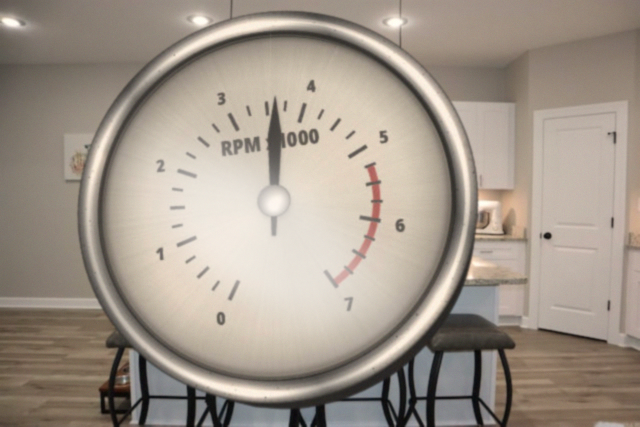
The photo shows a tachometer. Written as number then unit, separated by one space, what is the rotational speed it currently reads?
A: 3625 rpm
